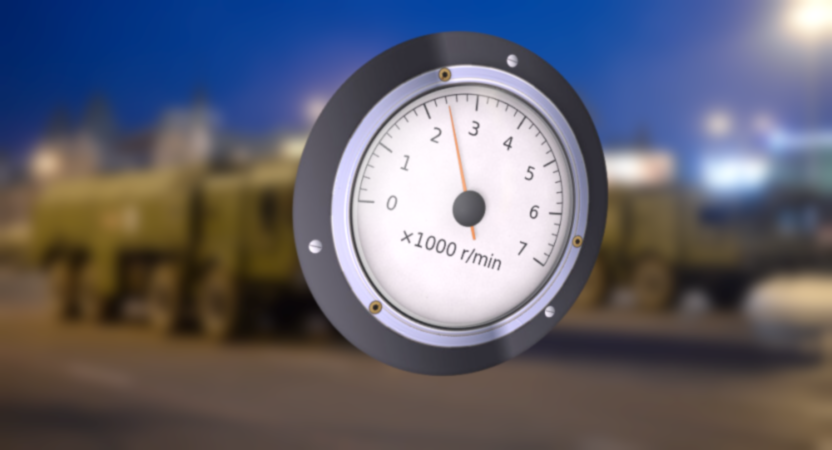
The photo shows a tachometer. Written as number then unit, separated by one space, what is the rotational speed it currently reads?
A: 2400 rpm
